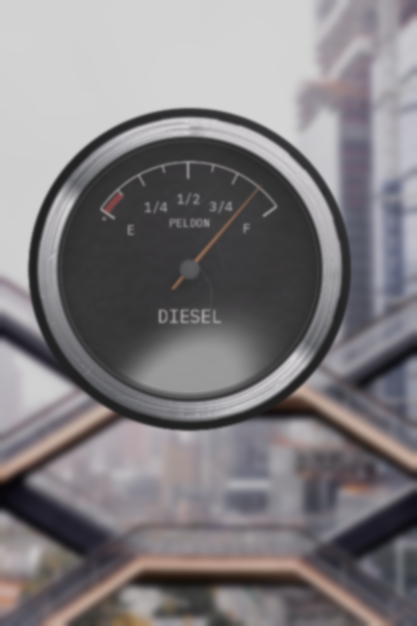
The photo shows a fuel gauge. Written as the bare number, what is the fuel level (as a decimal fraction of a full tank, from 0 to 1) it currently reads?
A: 0.875
